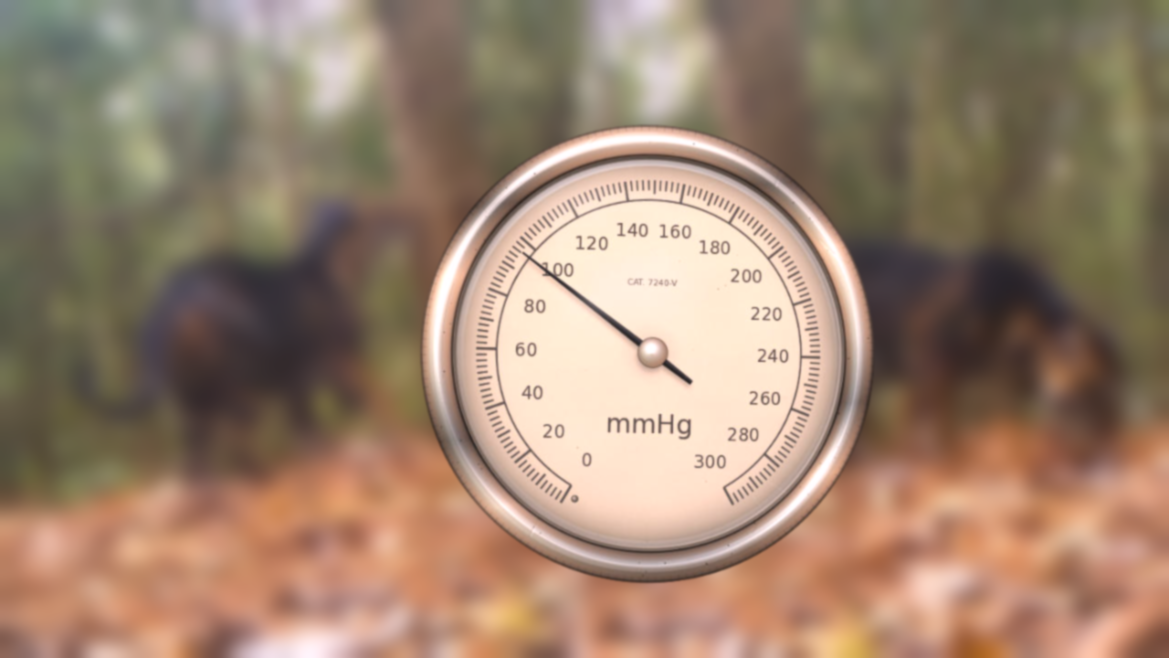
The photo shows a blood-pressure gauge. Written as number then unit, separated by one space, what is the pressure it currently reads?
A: 96 mmHg
